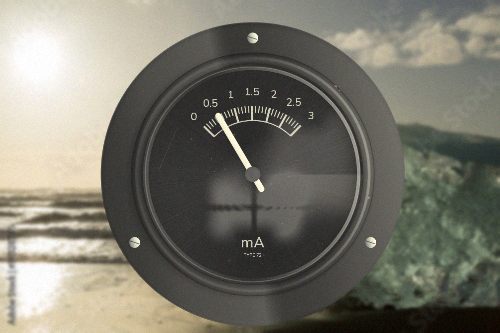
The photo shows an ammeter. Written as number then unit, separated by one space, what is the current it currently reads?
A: 0.5 mA
